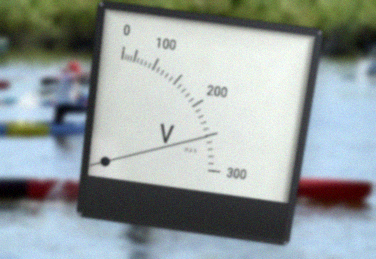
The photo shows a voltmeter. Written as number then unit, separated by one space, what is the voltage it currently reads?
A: 250 V
